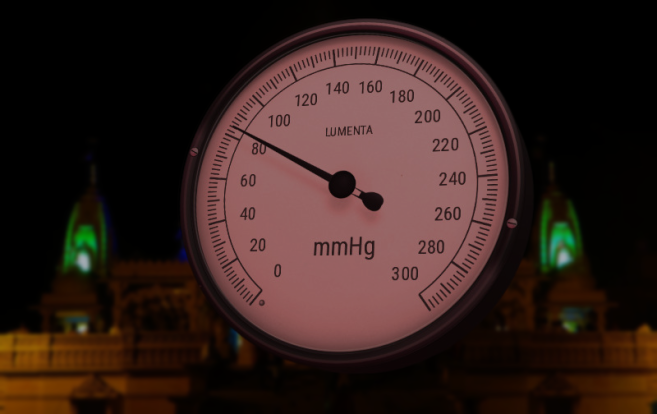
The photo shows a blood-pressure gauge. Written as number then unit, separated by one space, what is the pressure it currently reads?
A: 84 mmHg
